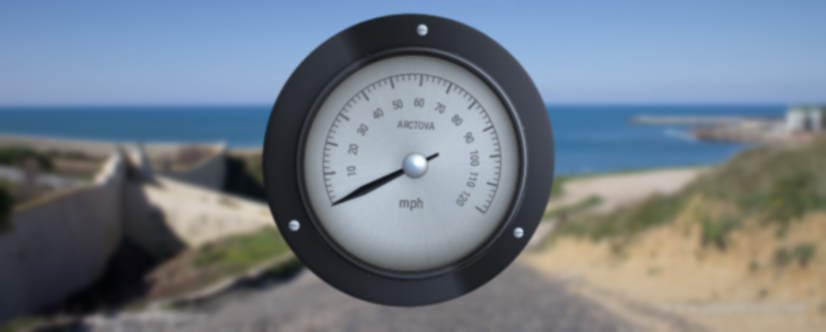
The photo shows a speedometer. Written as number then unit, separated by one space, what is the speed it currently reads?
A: 0 mph
